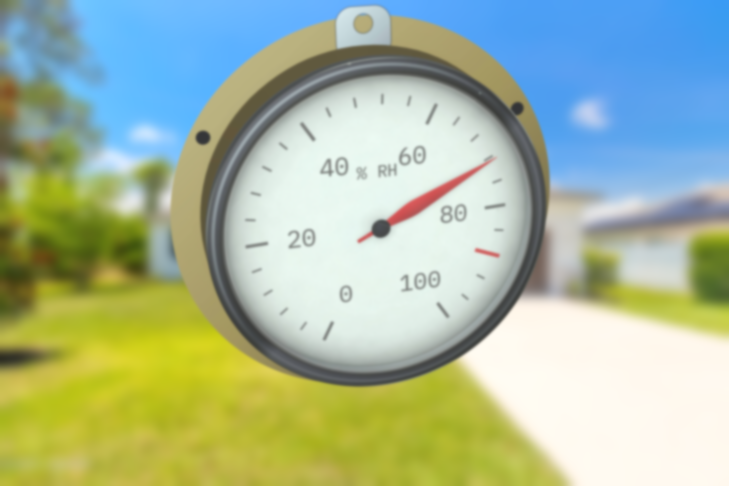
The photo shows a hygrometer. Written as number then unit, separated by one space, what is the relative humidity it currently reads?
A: 72 %
